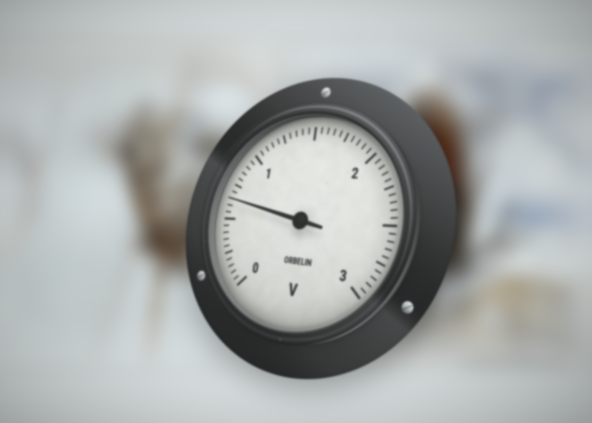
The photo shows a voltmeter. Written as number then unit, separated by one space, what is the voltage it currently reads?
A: 0.65 V
